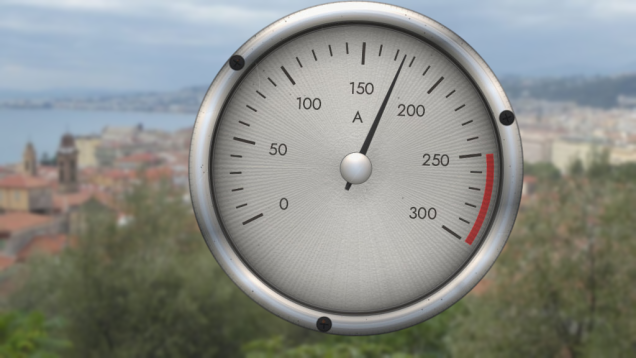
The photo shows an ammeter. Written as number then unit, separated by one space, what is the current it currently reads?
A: 175 A
